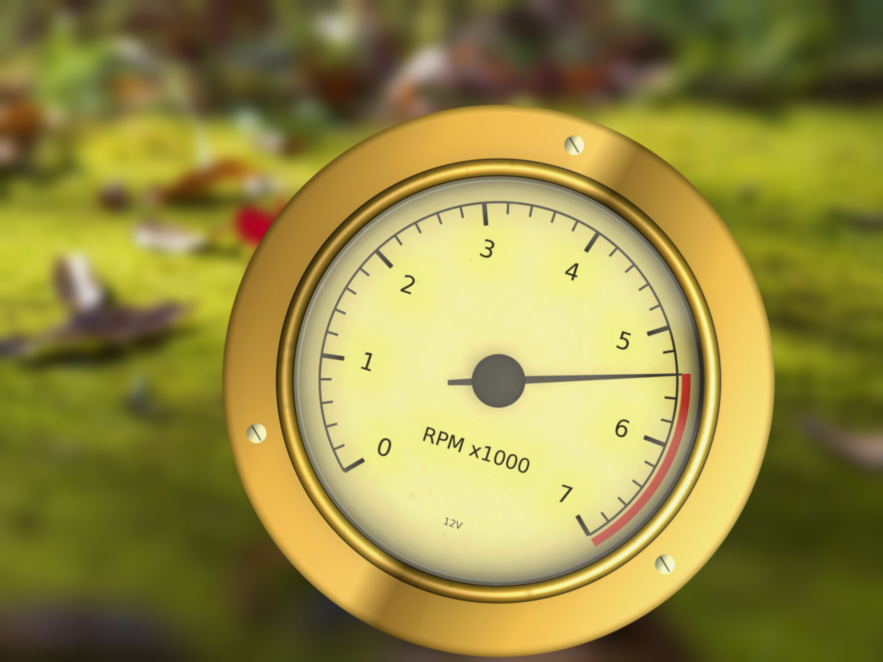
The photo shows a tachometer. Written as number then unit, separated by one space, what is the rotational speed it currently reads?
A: 5400 rpm
